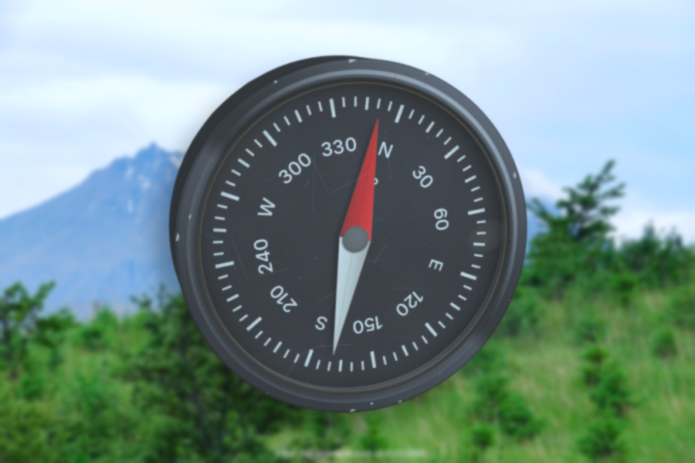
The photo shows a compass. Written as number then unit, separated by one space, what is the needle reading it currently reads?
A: 350 °
